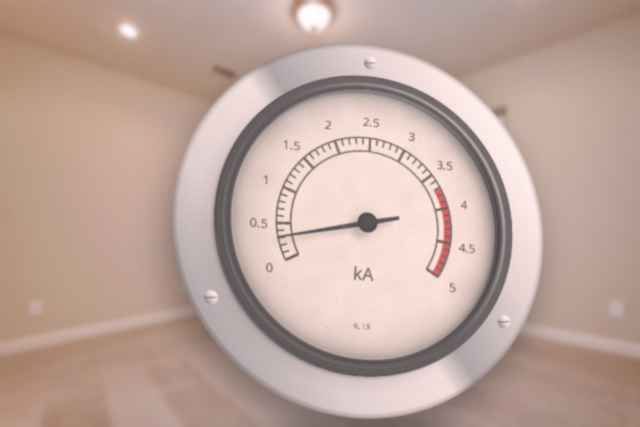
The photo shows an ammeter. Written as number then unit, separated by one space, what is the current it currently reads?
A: 0.3 kA
